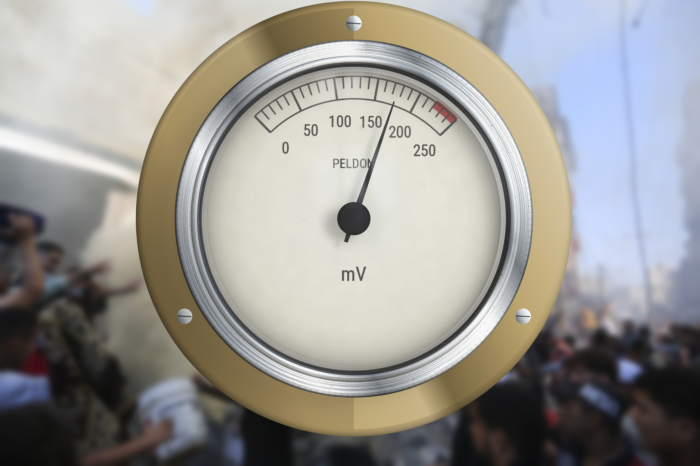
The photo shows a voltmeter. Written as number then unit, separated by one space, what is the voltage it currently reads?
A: 175 mV
